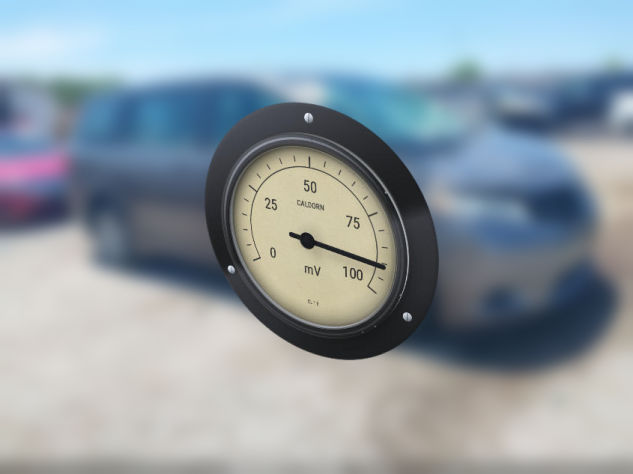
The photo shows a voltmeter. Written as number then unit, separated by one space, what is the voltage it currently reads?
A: 90 mV
